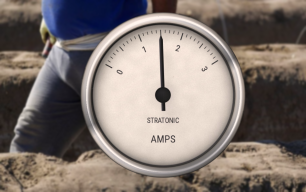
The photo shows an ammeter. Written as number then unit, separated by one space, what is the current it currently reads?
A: 1.5 A
